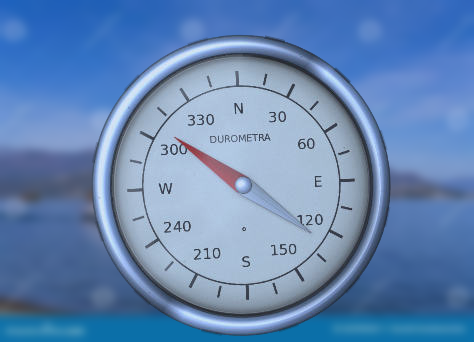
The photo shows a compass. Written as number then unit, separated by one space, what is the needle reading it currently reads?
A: 307.5 °
